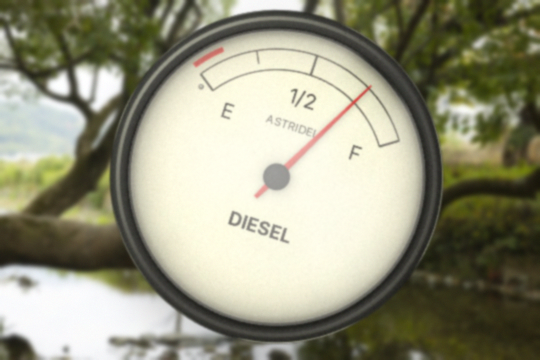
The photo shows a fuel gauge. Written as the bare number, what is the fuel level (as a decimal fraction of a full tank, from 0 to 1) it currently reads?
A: 0.75
